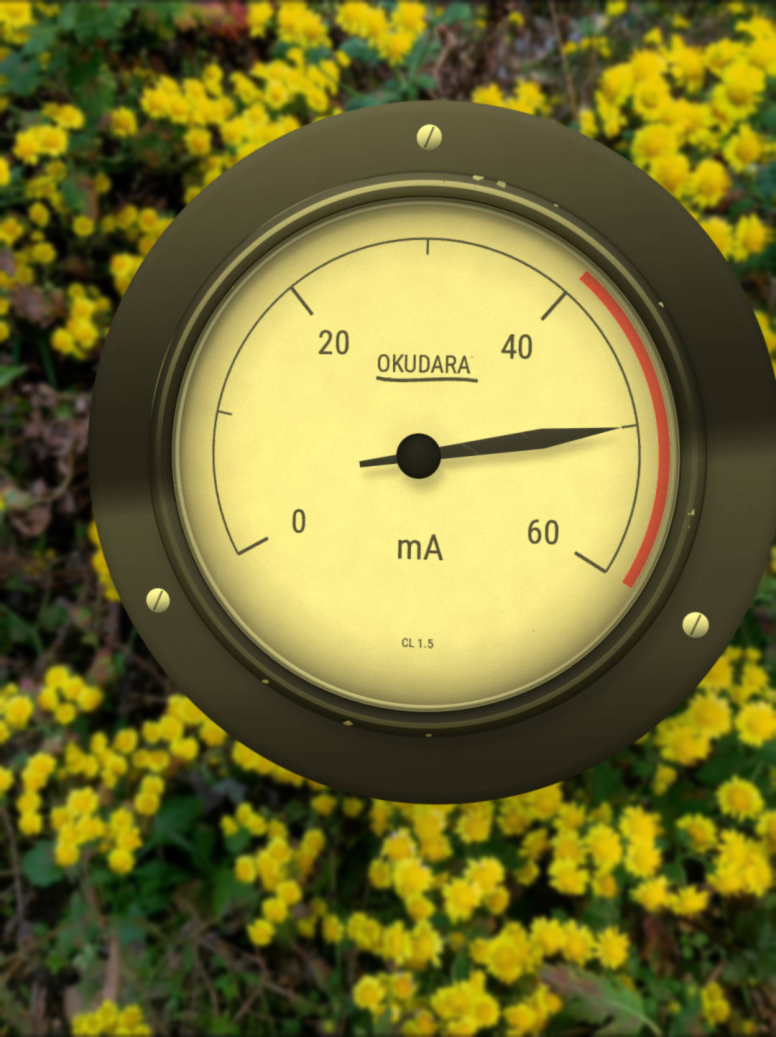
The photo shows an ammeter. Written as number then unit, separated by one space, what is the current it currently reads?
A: 50 mA
